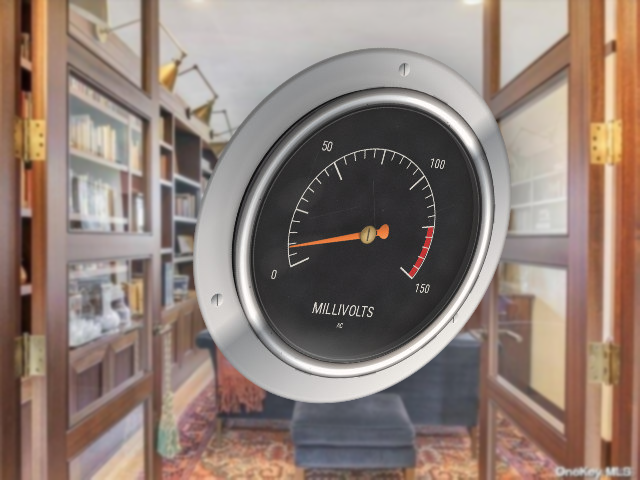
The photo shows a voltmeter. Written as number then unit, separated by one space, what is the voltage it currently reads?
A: 10 mV
